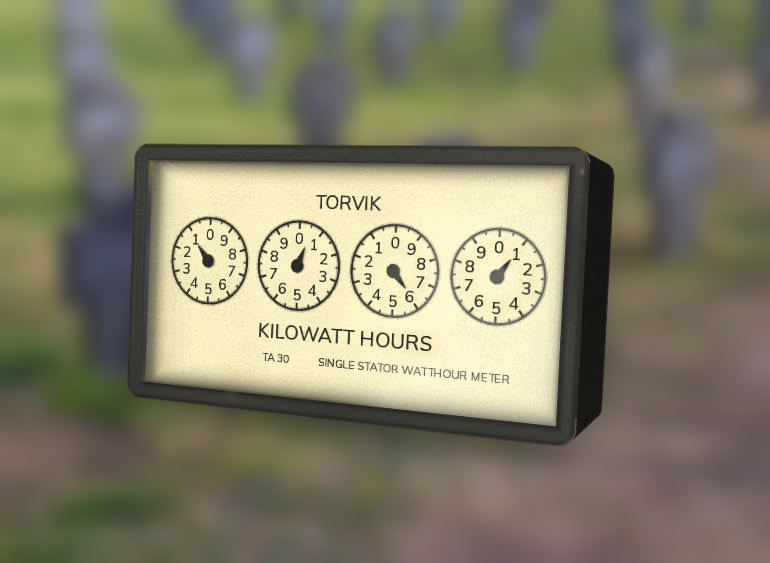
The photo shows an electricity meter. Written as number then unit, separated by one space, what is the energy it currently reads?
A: 1061 kWh
